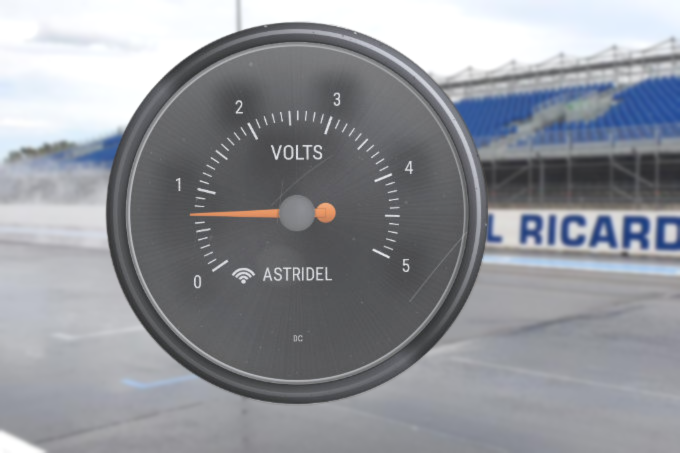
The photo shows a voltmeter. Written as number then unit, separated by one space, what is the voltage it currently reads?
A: 0.7 V
